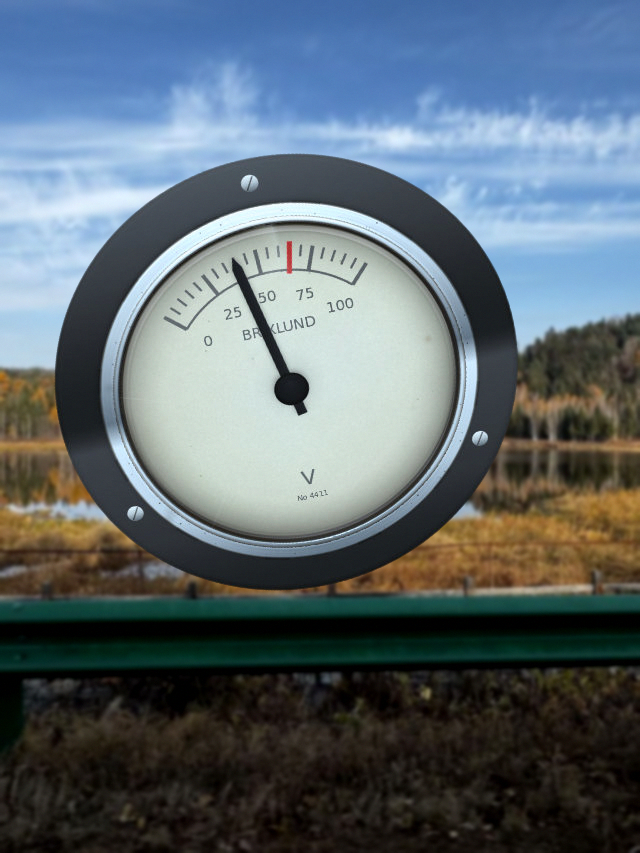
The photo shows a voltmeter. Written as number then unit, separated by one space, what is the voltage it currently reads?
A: 40 V
